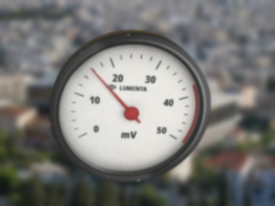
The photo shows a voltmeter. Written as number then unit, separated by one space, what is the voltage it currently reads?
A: 16 mV
